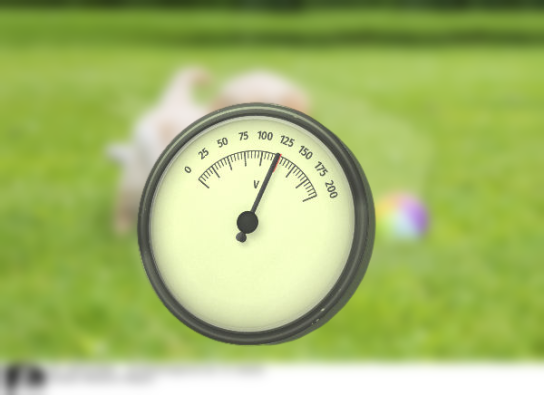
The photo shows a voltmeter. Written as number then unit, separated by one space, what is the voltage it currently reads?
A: 125 V
